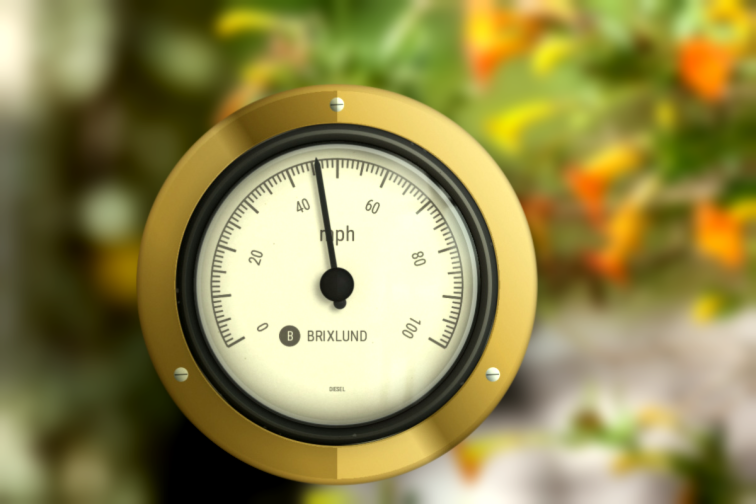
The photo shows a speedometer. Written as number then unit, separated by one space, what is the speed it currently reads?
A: 46 mph
